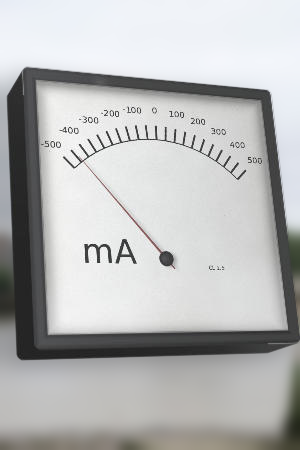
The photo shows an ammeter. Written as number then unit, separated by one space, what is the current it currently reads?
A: -450 mA
